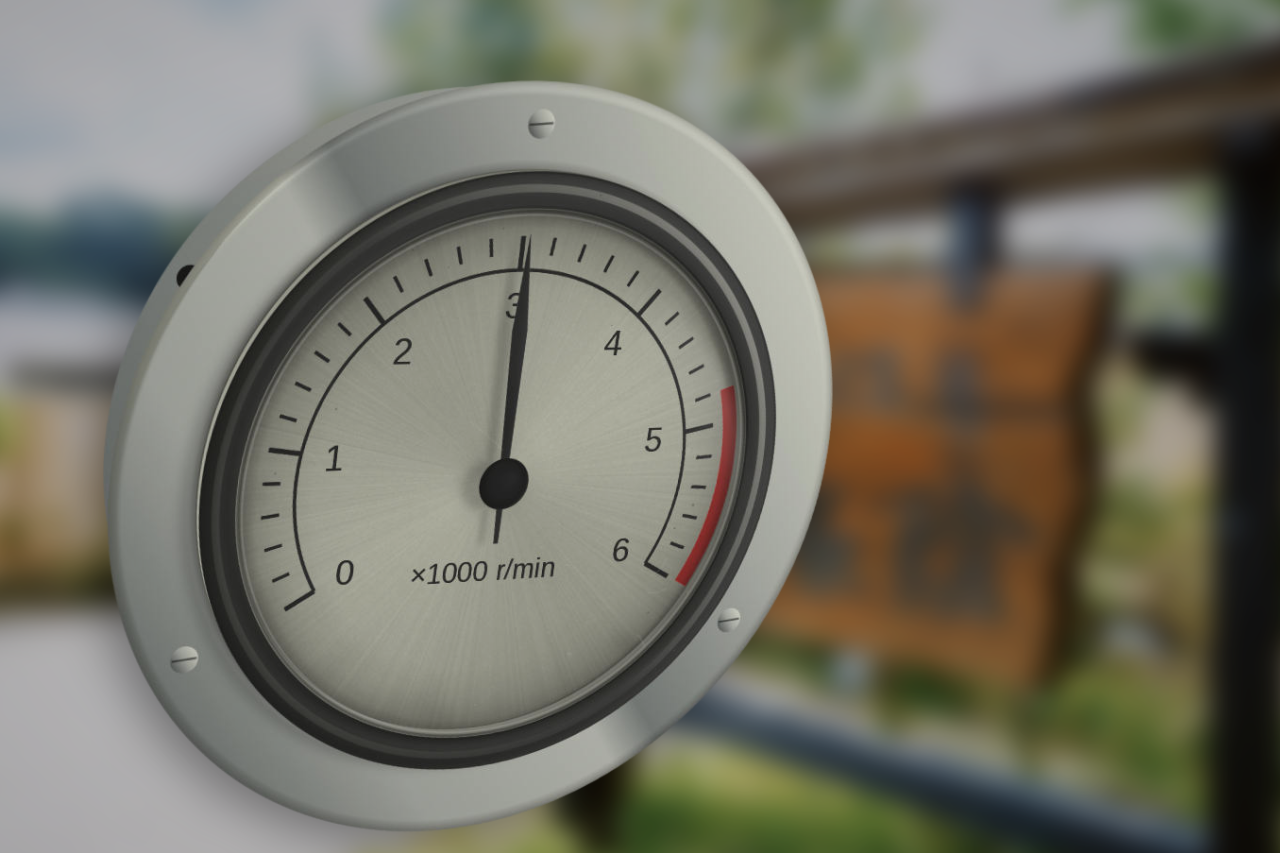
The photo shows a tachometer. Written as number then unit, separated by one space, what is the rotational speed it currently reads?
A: 3000 rpm
